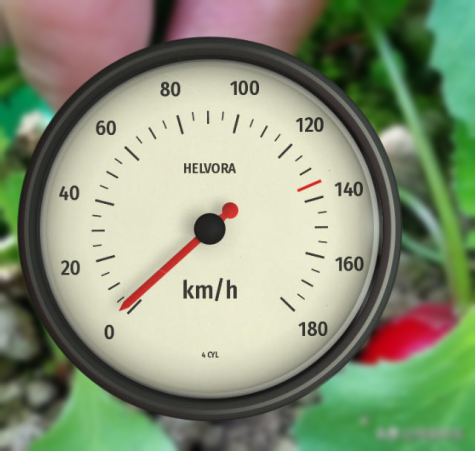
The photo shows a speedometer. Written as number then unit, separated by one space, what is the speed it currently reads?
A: 2.5 km/h
